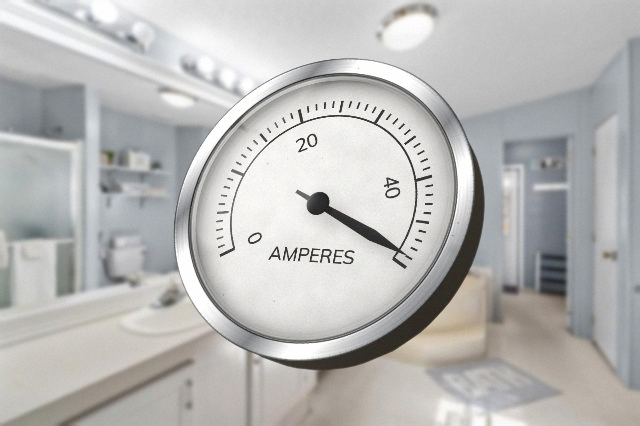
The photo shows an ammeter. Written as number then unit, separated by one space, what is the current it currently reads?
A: 49 A
